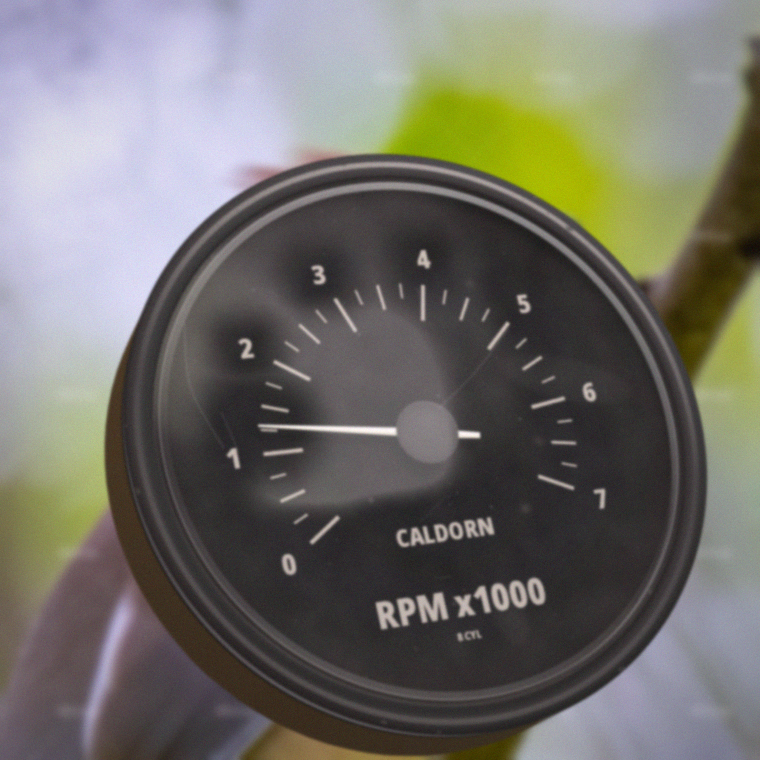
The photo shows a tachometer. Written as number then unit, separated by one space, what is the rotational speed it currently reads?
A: 1250 rpm
